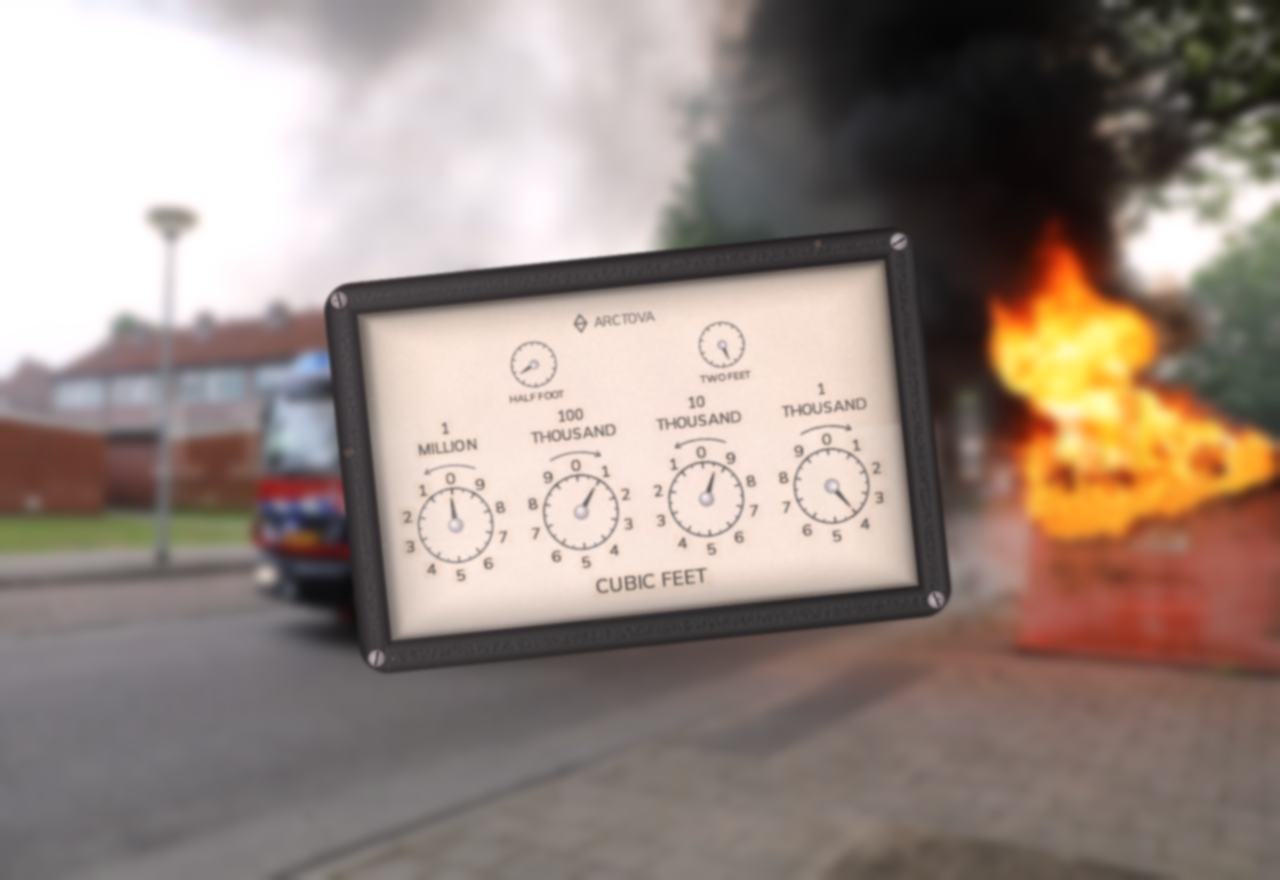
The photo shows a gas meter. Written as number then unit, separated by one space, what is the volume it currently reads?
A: 9400 ft³
